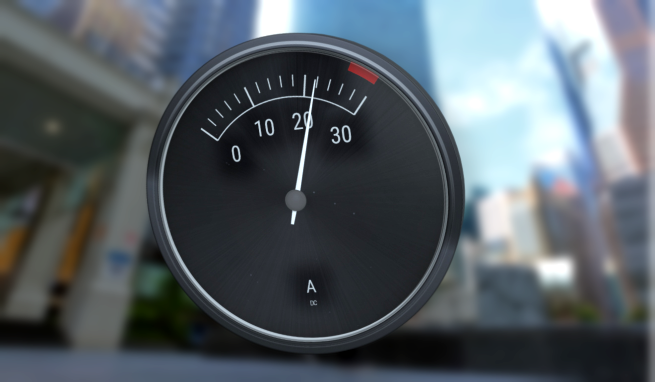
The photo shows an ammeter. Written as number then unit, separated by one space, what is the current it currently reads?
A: 22 A
